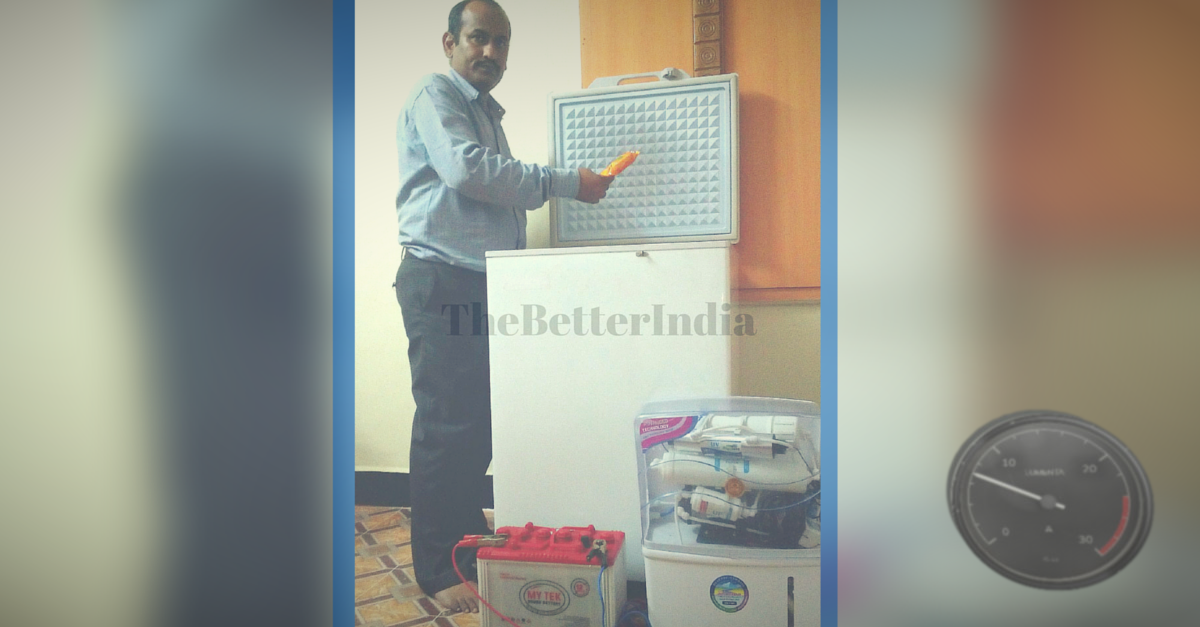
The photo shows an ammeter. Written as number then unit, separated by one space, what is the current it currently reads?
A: 7 A
